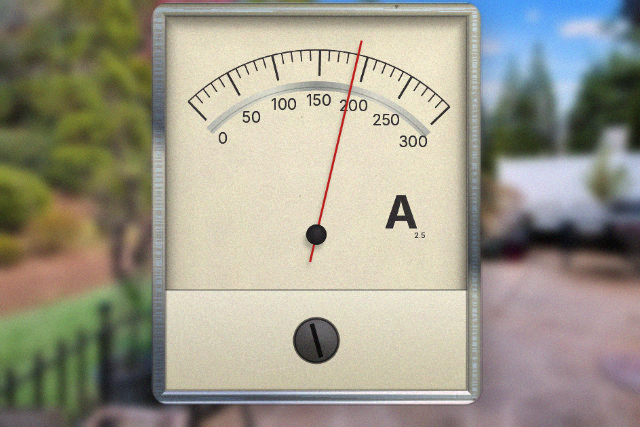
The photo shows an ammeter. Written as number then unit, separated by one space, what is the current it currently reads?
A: 190 A
